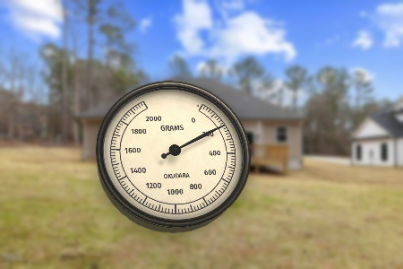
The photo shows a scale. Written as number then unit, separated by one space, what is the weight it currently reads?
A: 200 g
